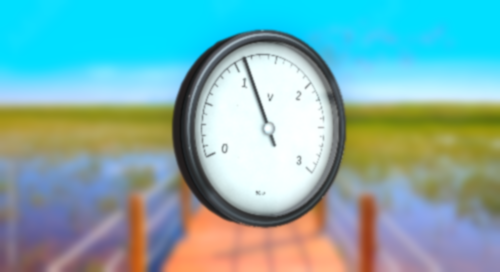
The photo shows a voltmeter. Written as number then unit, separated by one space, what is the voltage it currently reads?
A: 1.1 V
